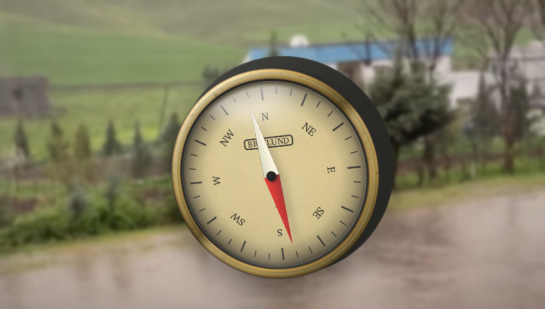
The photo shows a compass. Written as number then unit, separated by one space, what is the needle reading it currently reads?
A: 170 °
